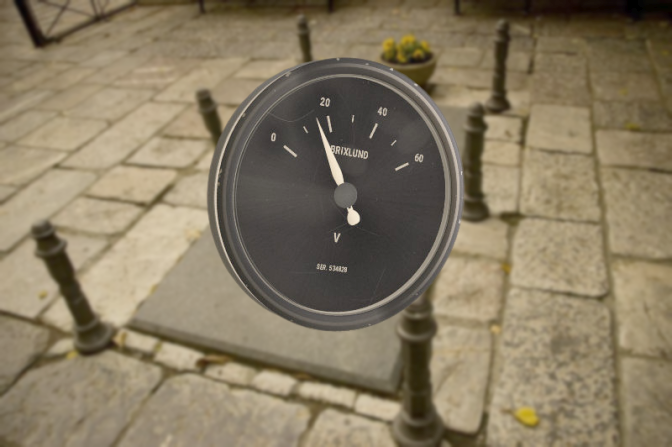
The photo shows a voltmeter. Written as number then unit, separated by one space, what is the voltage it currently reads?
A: 15 V
